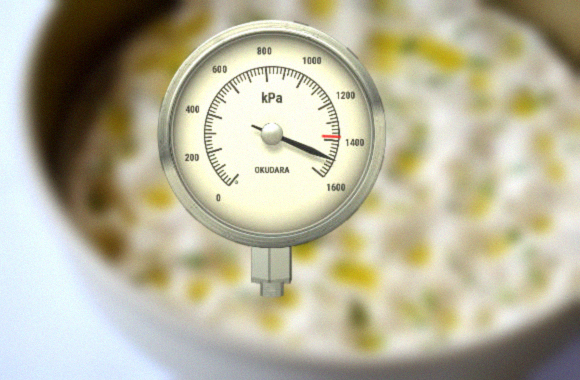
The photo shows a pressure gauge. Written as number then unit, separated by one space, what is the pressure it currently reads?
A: 1500 kPa
